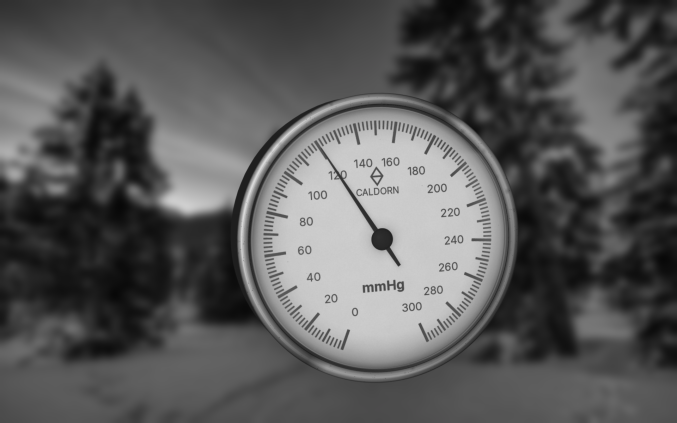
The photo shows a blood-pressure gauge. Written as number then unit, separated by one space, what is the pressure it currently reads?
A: 120 mmHg
